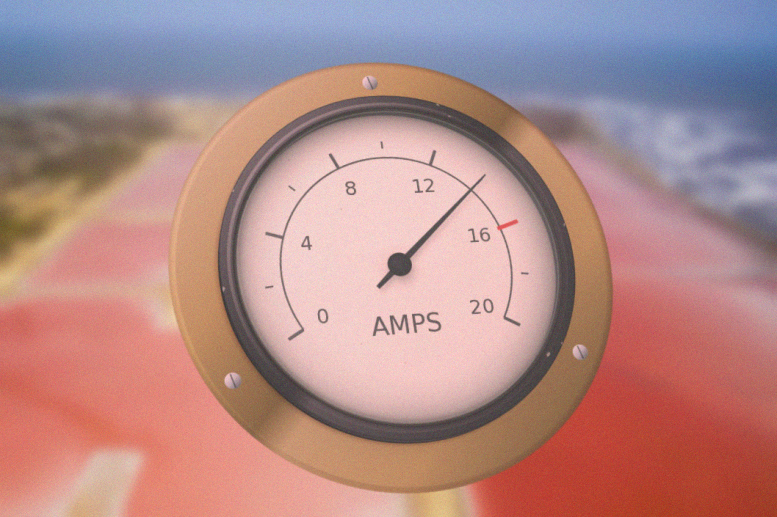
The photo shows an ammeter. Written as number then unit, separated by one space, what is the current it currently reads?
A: 14 A
